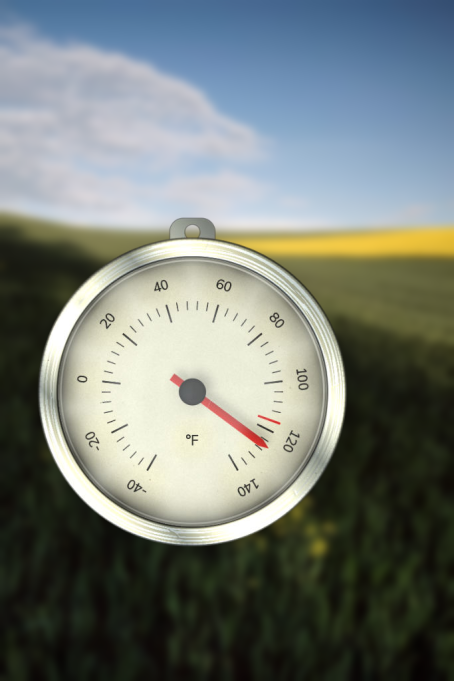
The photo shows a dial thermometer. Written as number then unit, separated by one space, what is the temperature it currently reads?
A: 126 °F
